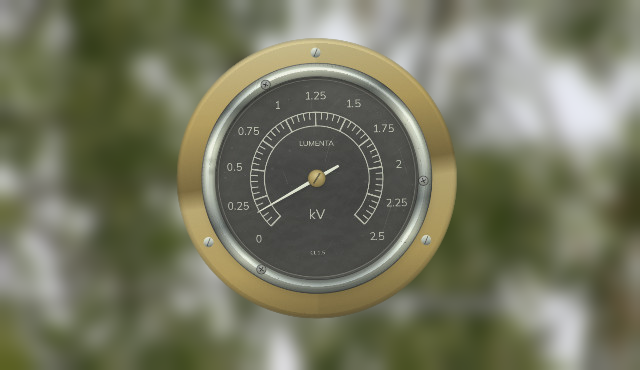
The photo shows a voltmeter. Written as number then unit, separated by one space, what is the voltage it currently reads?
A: 0.15 kV
